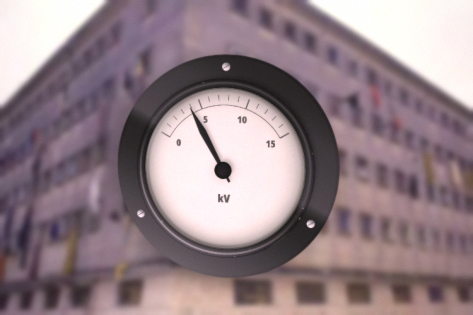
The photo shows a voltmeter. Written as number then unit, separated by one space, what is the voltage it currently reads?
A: 4 kV
